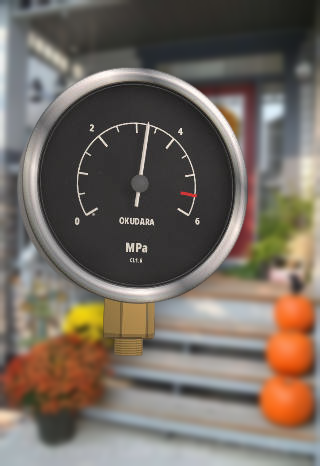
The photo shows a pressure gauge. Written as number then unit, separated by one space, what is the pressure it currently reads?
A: 3.25 MPa
